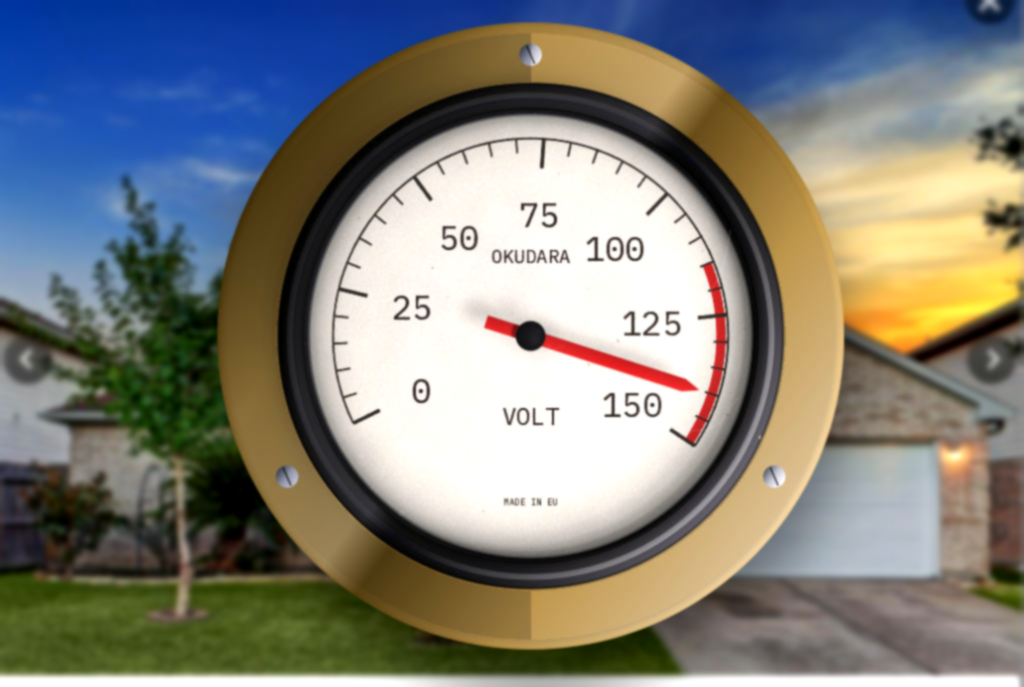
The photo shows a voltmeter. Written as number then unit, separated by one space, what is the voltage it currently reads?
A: 140 V
